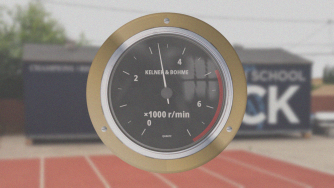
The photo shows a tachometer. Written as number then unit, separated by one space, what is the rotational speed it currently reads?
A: 3250 rpm
